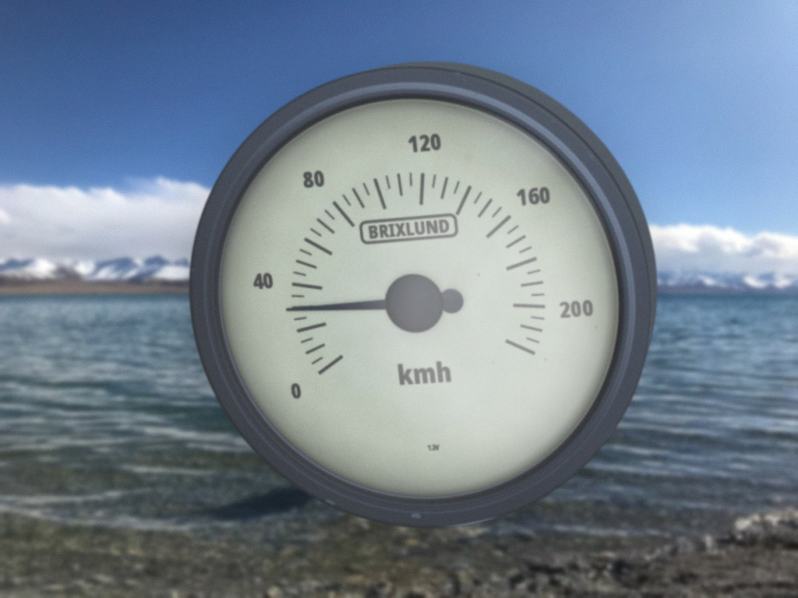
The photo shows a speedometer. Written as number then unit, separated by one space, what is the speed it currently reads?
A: 30 km/h
